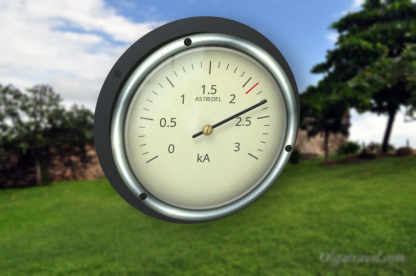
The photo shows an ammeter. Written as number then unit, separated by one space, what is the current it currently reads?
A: 2.3 kA
